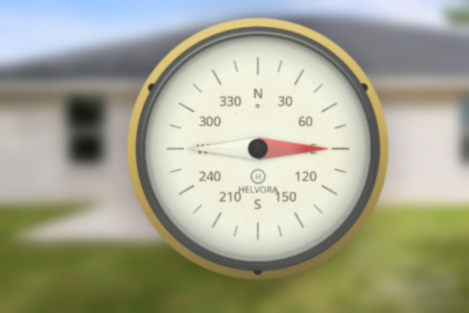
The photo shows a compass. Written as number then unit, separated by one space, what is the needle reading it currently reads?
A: 90 °
